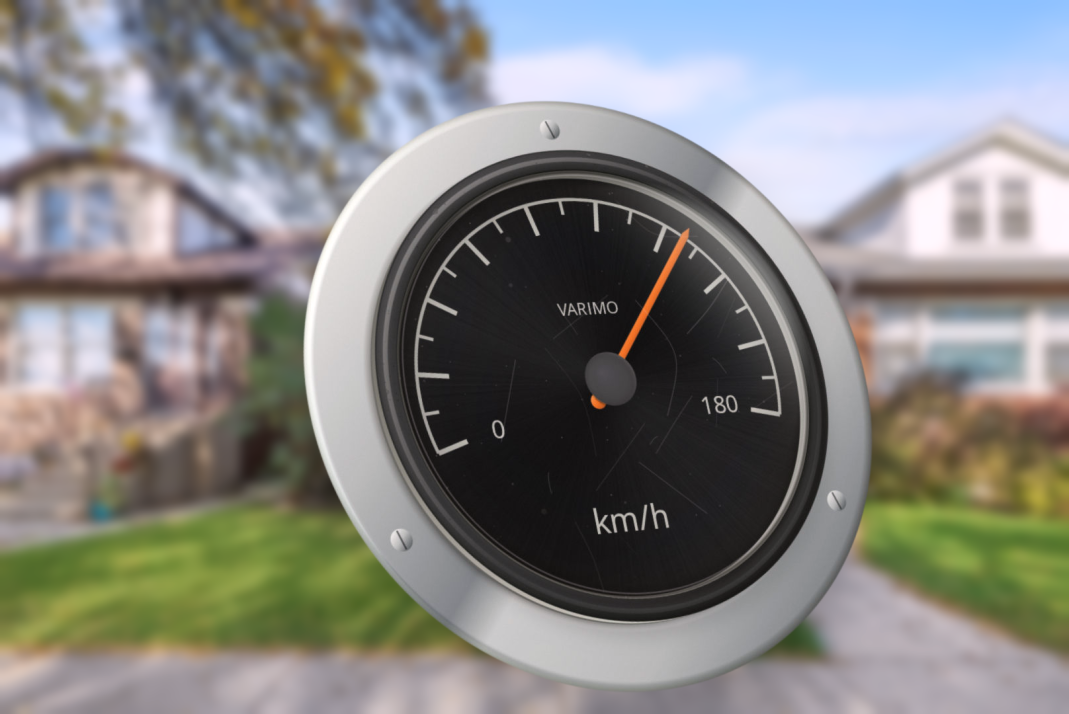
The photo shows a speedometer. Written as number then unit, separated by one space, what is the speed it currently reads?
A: 125 km/h
